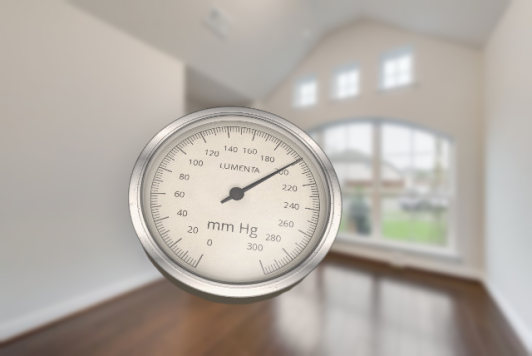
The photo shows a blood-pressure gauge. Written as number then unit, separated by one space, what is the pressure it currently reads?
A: 200 mmHg
